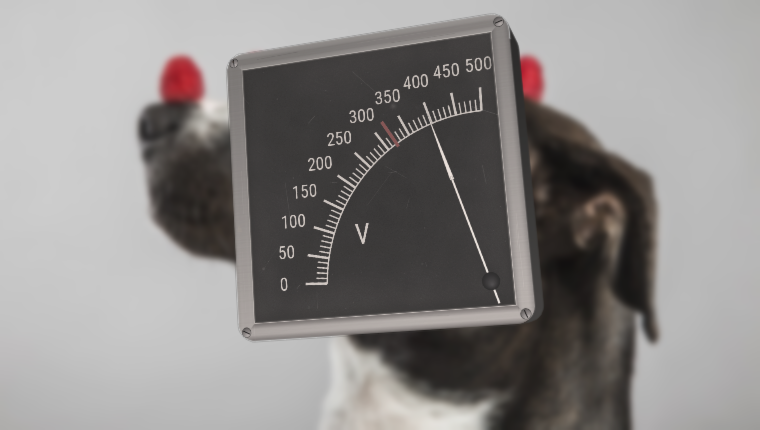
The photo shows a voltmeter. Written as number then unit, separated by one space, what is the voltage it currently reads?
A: 400 V
